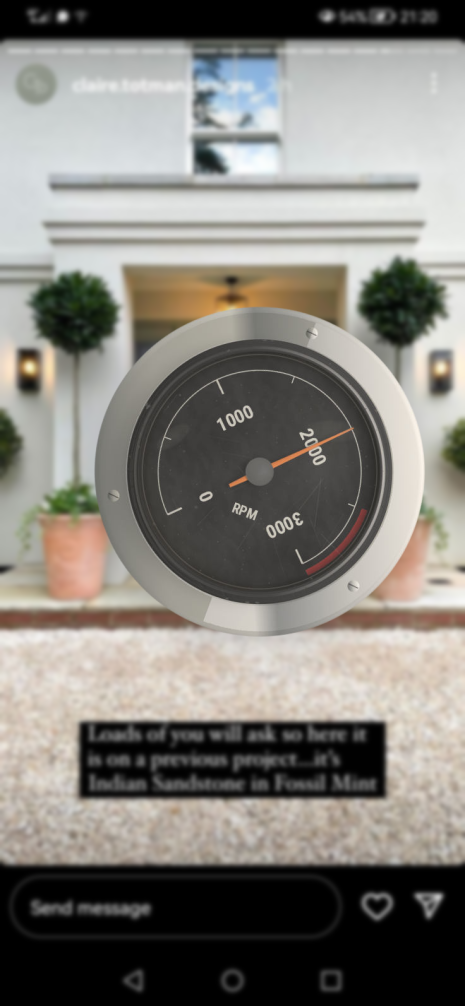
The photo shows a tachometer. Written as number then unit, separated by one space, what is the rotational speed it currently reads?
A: 2000 rpm
